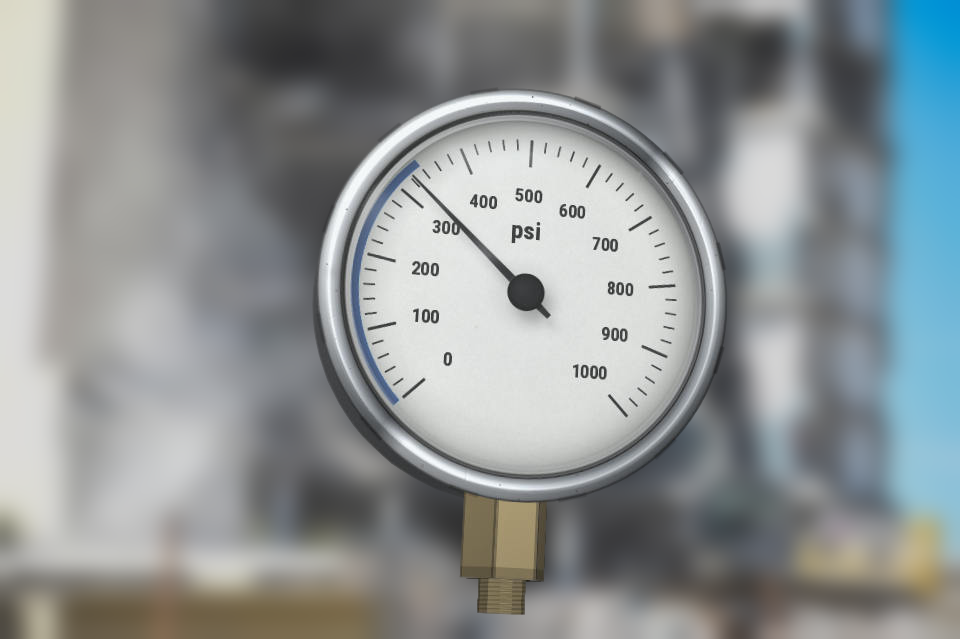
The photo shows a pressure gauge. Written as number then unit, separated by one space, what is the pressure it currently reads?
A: 320 psi
